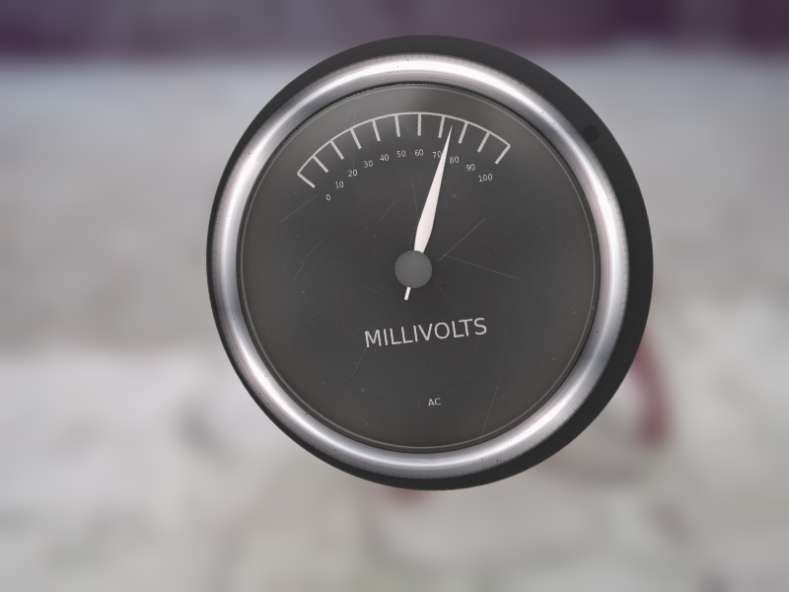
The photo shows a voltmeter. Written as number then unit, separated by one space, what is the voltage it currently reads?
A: 75 mV
